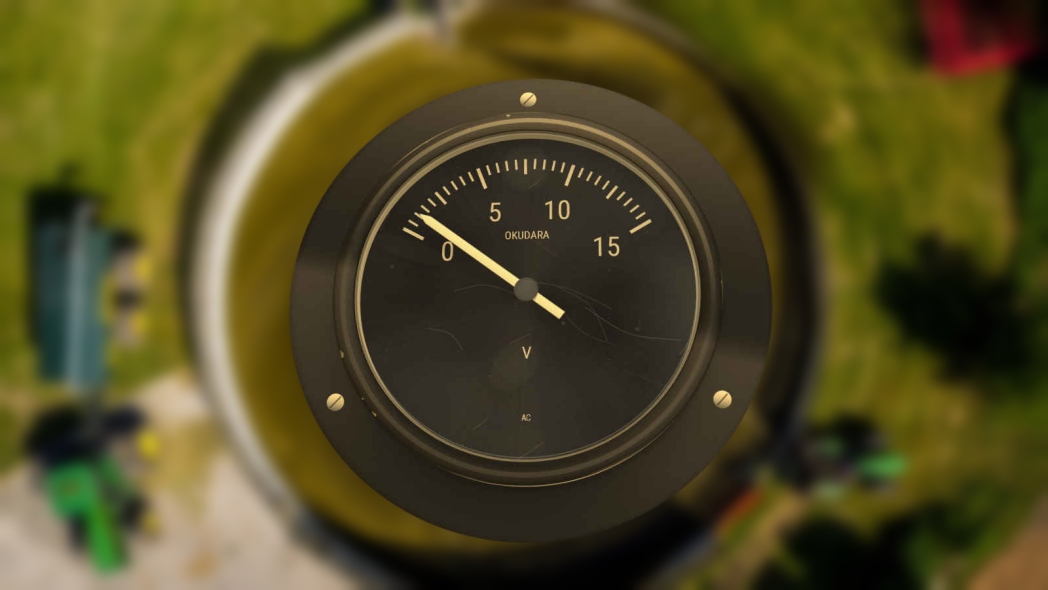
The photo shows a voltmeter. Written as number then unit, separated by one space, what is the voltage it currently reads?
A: 1 V
